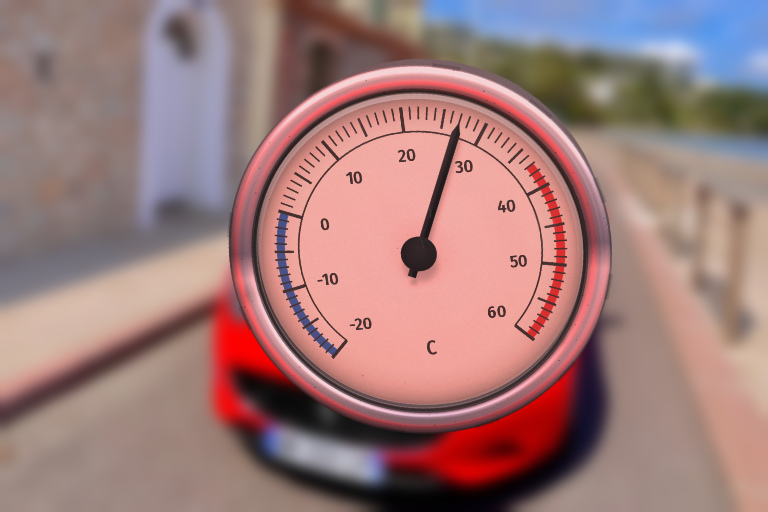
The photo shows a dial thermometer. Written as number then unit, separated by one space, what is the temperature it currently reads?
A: 27 °C
